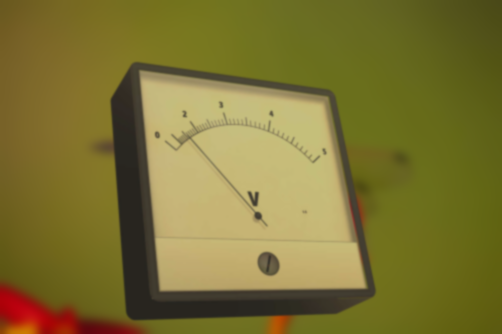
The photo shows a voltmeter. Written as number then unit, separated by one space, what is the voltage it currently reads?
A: 1.5 V
